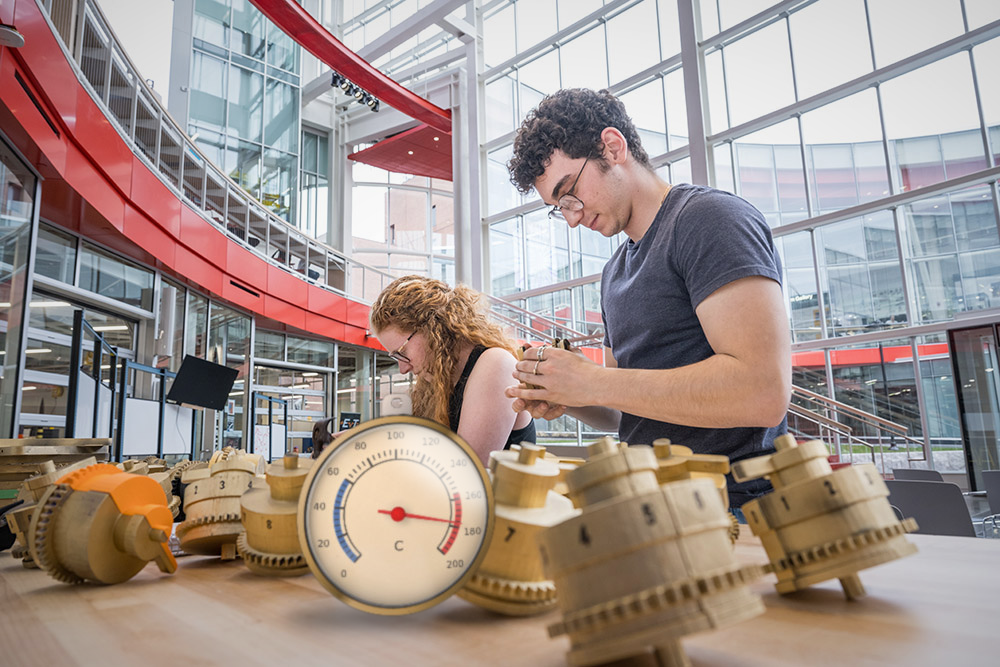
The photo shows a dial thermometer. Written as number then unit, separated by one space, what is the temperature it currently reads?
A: 176 °C
